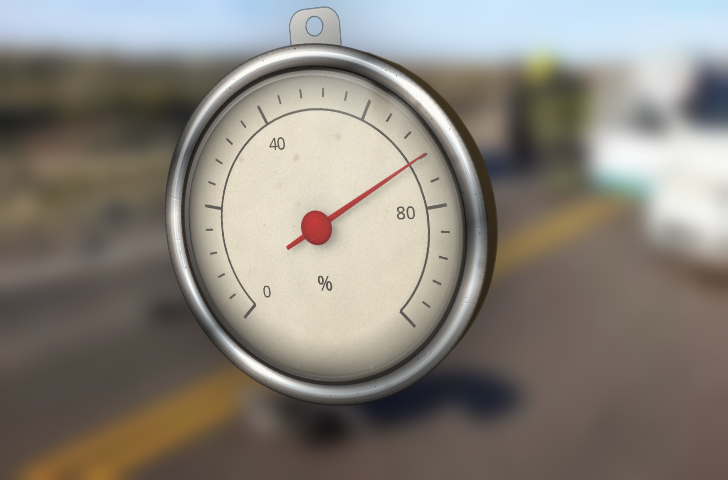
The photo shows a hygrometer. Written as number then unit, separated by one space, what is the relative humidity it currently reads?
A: 72 %
